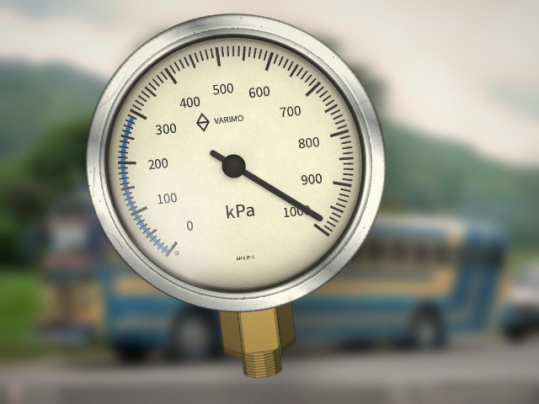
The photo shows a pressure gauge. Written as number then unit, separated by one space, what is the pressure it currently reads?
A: 980 kPa
